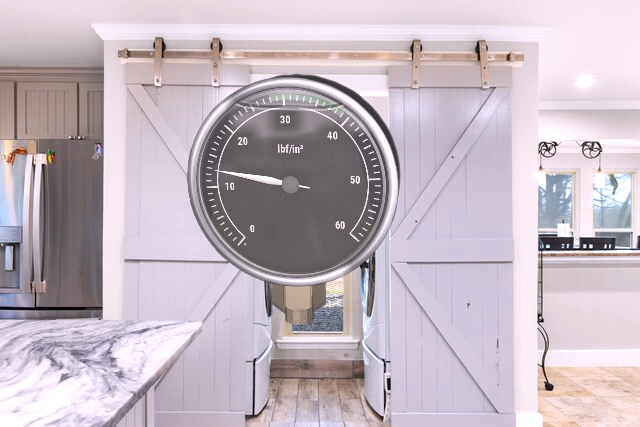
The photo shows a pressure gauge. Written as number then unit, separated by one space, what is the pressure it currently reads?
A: 13 psi
